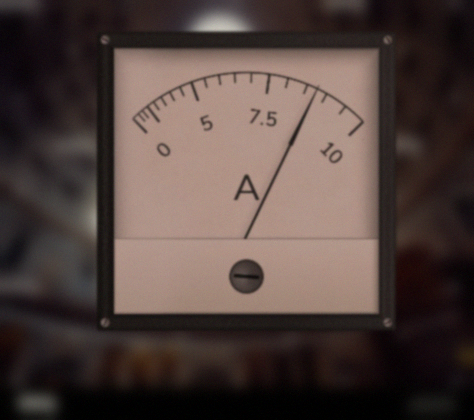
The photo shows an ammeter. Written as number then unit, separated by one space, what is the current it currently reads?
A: 8.75 A
